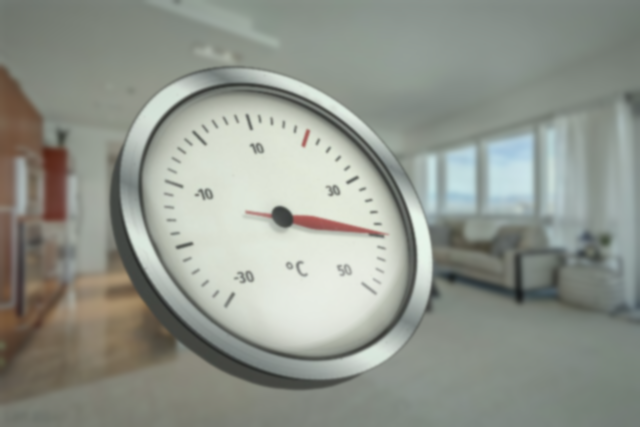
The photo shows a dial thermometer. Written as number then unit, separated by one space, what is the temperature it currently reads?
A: 40 °C
